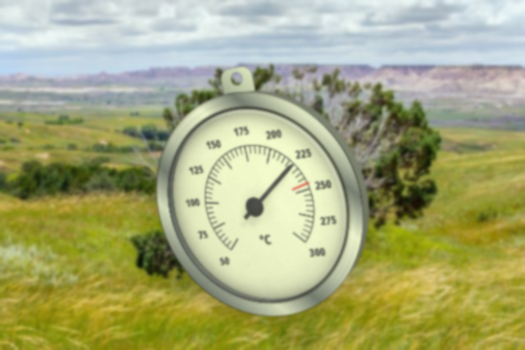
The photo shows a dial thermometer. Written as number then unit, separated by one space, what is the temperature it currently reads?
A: 225 °C
